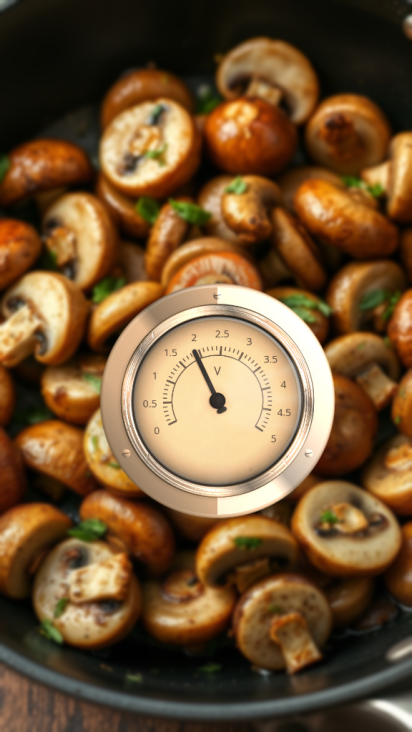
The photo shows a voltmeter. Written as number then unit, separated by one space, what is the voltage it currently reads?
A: 1.9 V
